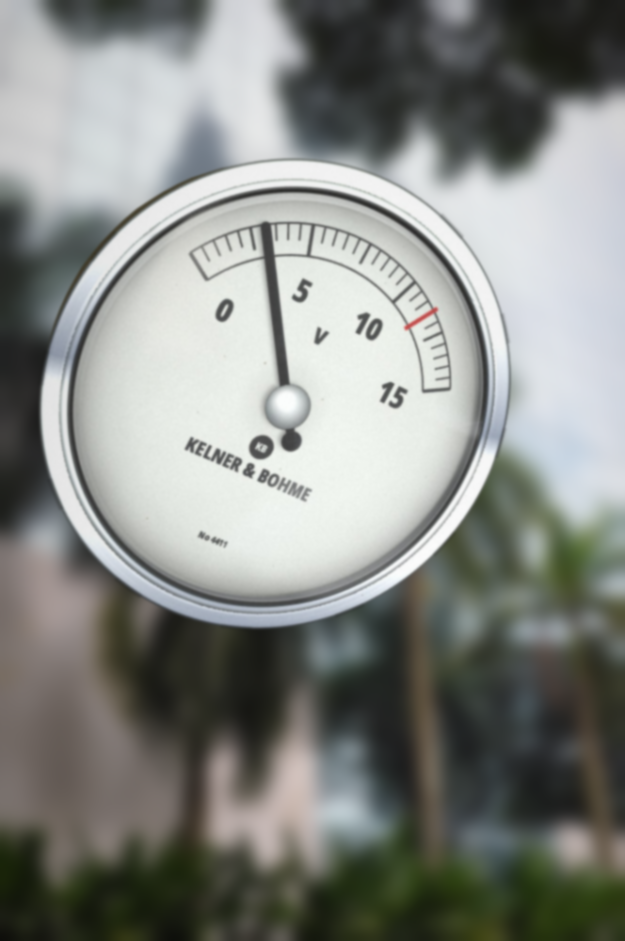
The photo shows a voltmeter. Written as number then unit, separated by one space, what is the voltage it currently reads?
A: 3 V
